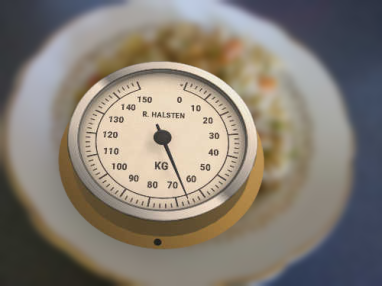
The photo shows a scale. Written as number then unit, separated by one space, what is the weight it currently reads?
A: 66 kg
